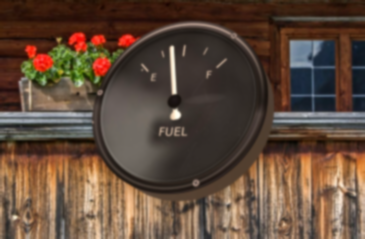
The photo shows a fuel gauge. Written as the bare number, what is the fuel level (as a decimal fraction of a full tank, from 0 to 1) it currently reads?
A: 0.375
